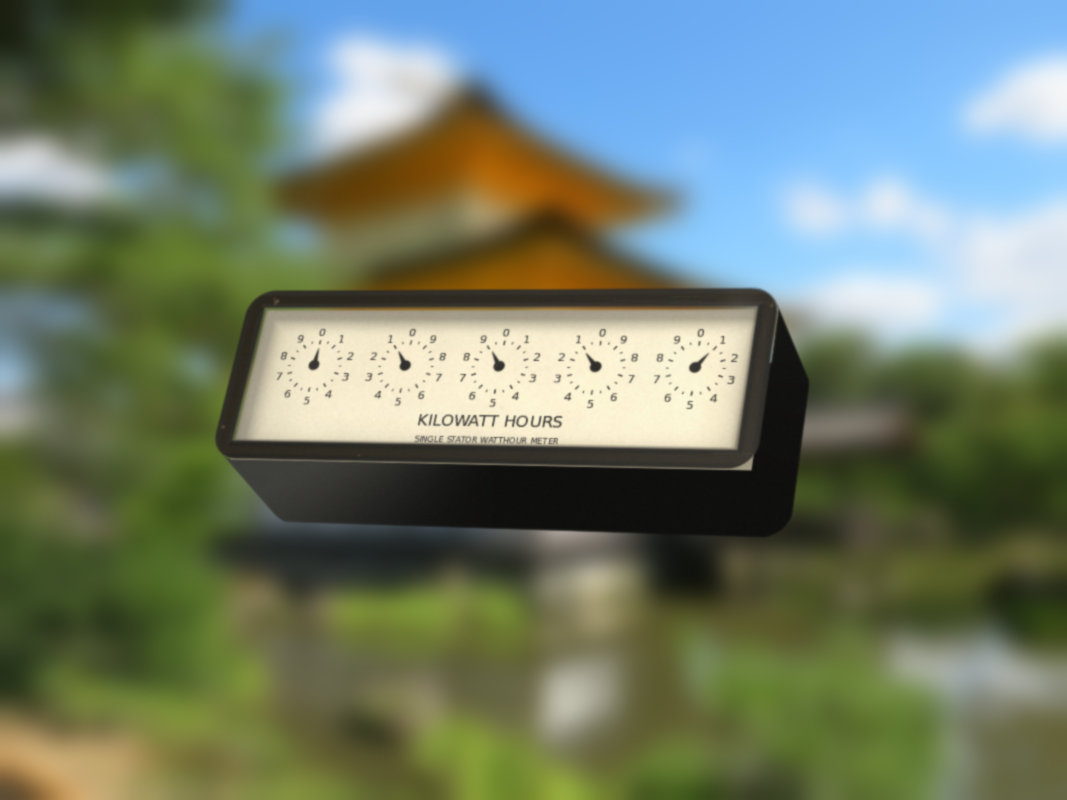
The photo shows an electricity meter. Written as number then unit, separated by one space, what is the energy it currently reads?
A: 911 kWh
